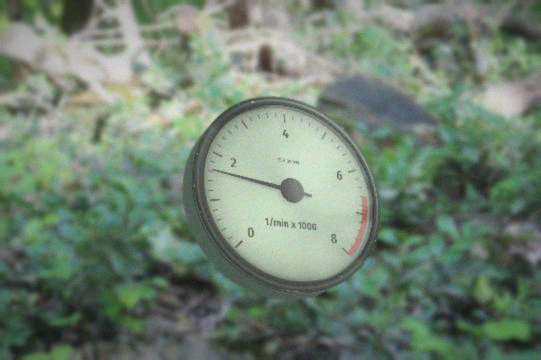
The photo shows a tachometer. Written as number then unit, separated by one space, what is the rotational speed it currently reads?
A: 1600 rpm
